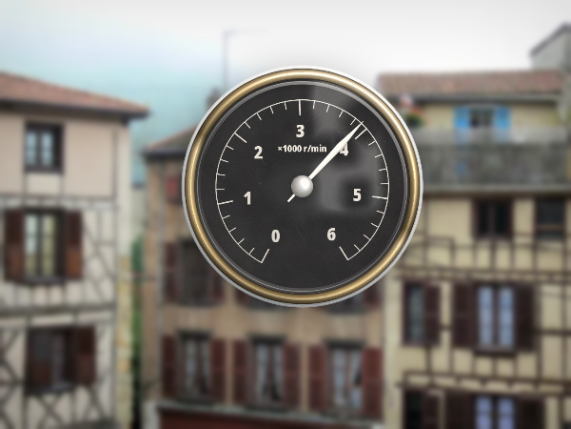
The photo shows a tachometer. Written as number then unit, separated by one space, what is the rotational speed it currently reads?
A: 3900 rpm
